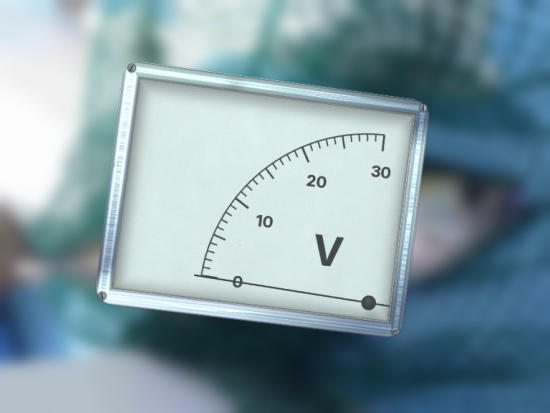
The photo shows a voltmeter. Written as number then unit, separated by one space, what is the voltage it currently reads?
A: 0 V
